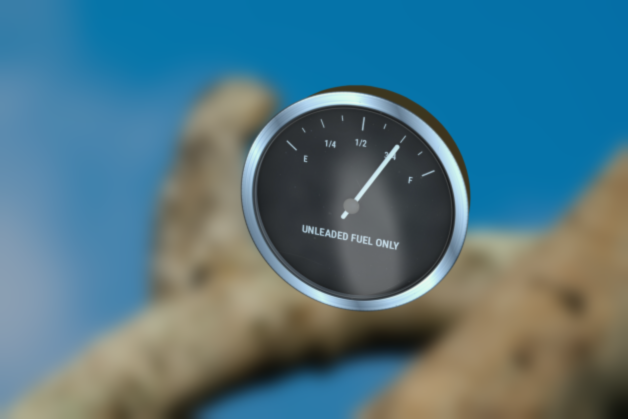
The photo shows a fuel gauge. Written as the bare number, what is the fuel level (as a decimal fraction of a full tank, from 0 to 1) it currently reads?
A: 0.75
